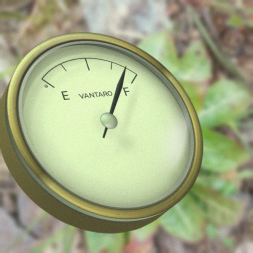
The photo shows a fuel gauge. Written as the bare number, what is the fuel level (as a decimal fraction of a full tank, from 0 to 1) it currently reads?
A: 0.875
